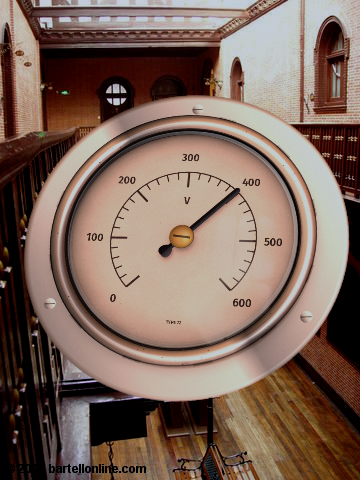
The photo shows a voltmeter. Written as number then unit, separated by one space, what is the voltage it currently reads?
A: 400 V
